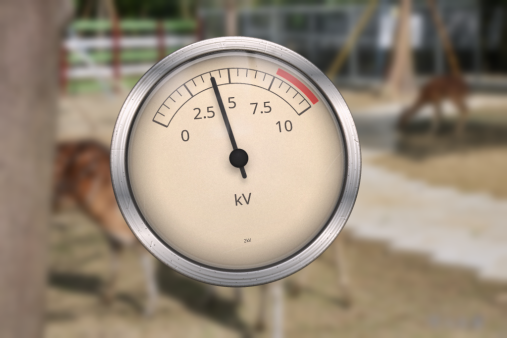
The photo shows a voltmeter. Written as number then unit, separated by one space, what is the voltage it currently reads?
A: 4 kV
